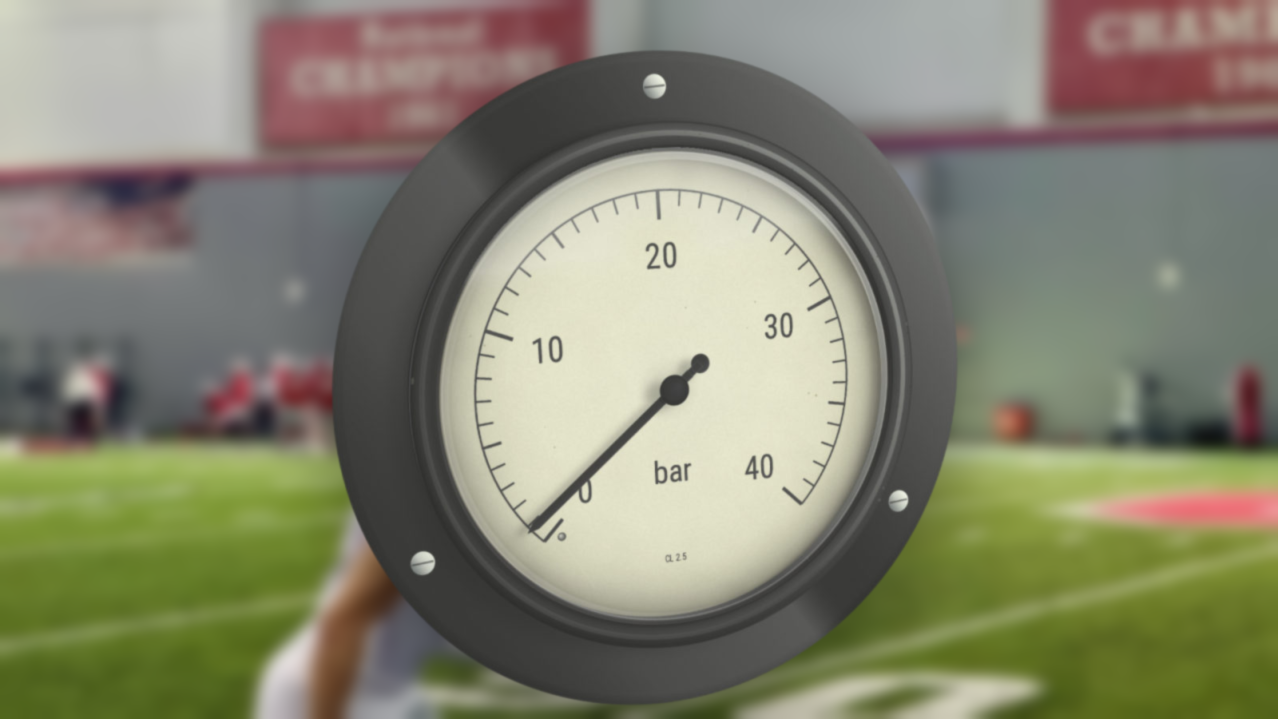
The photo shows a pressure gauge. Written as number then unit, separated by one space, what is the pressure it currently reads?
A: 1 bar
